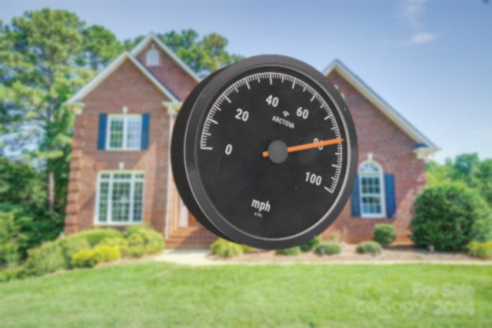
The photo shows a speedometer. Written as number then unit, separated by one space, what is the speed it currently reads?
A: 80 mph
